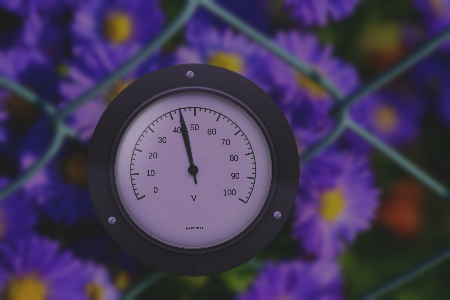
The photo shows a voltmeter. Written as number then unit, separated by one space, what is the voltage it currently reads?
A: 44 V
